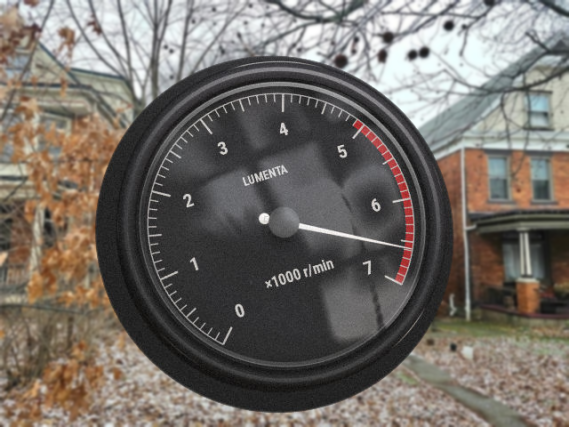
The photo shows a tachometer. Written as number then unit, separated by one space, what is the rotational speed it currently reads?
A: 6600 rpm
